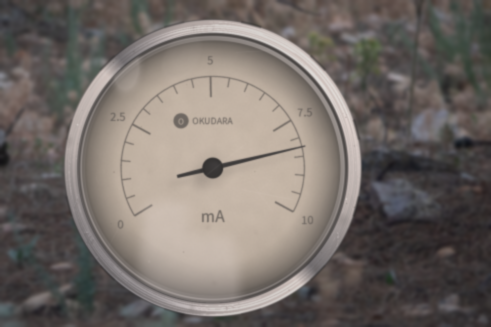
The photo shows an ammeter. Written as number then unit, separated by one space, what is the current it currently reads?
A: 8.25 mA
